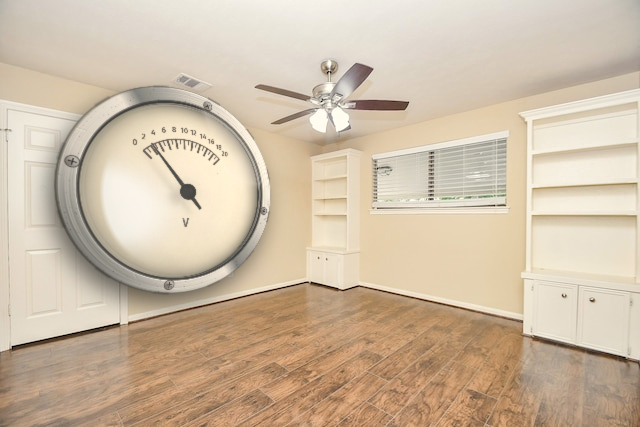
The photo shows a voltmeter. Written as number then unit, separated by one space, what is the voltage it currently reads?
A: 2 V
